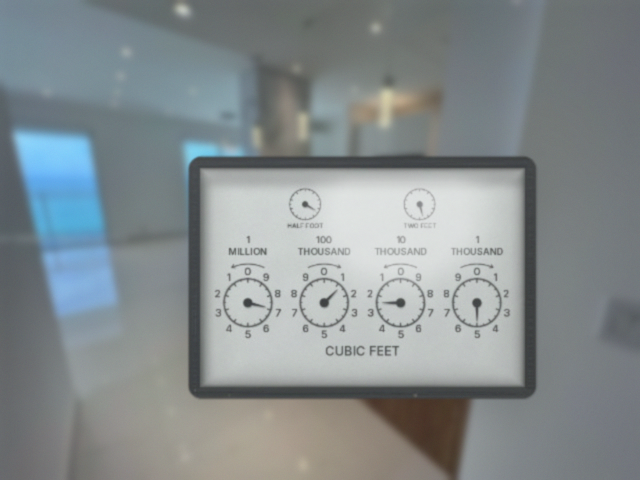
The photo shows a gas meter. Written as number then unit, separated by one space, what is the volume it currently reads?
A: 712500 ft³
